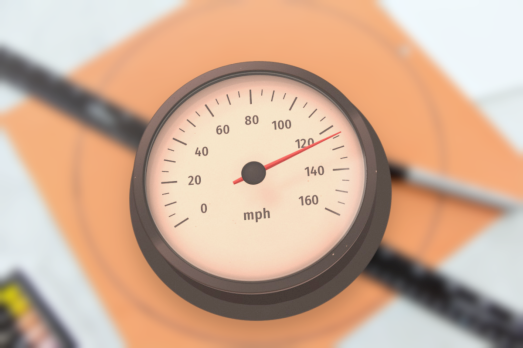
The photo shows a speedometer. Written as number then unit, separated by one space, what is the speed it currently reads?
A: 125 mph
